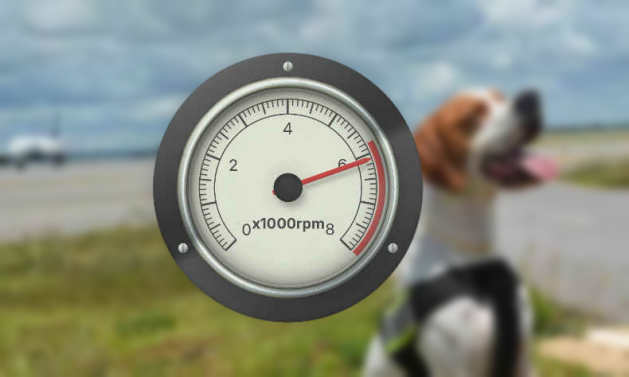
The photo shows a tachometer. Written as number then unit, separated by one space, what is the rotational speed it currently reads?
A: 6100 rpm
